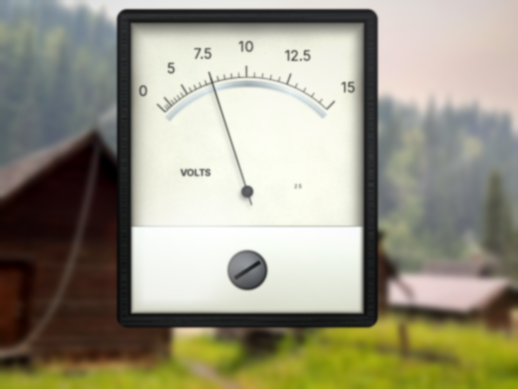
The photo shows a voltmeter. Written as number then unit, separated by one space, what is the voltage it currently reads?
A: 7.5 V
